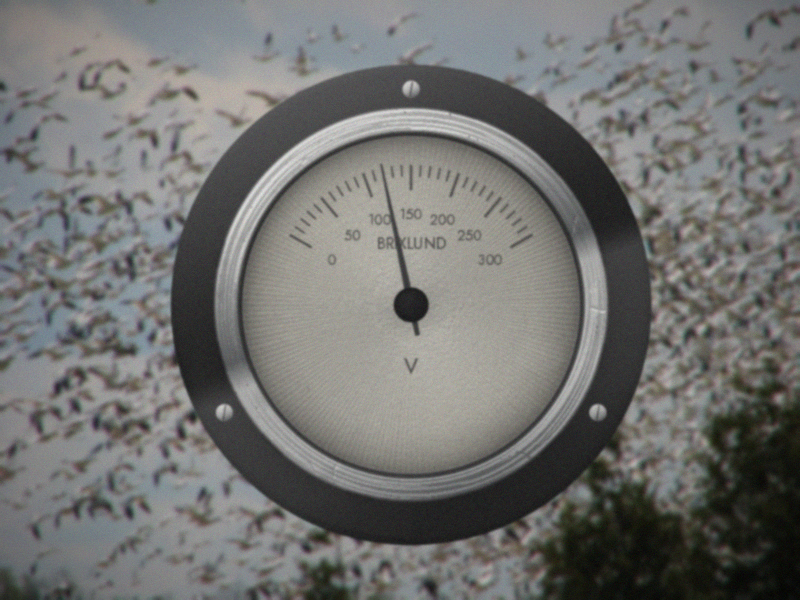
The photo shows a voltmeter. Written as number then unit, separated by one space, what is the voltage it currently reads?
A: 120 V
